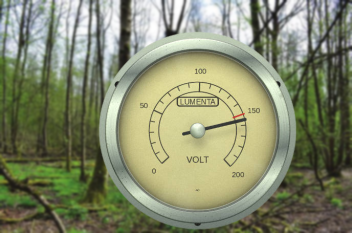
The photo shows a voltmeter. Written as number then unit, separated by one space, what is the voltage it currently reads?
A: 155 V
